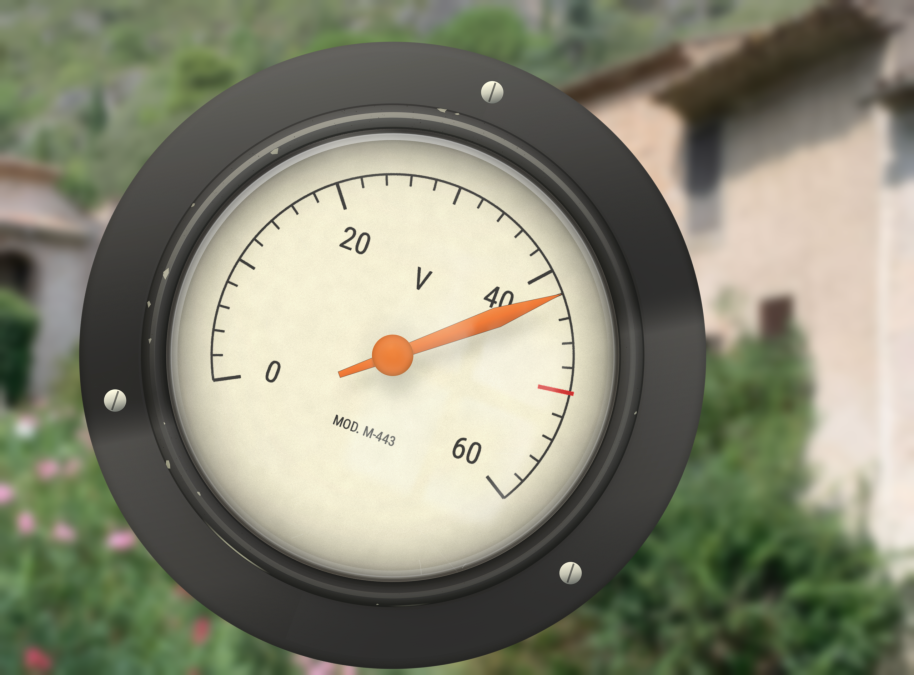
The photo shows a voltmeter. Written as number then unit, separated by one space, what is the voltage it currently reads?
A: 42 V
